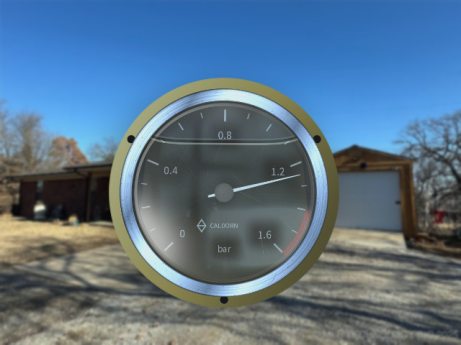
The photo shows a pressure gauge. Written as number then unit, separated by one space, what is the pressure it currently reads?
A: 1.25 bar
